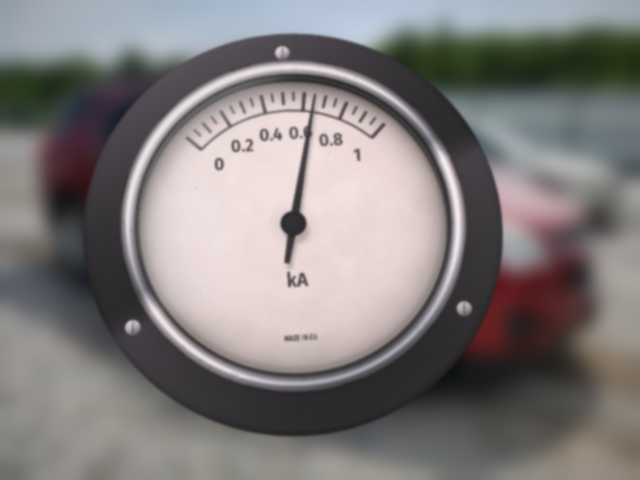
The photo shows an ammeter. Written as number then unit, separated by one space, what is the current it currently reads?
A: 0.65 kA
